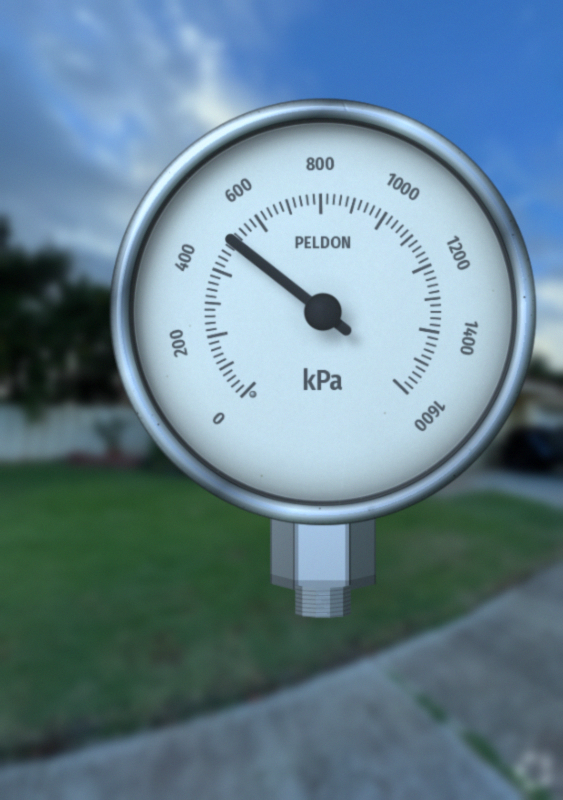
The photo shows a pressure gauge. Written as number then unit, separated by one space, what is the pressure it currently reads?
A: 500 kPa
